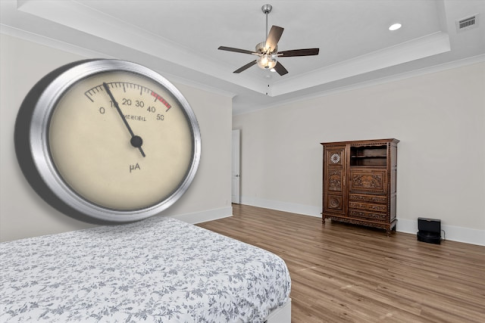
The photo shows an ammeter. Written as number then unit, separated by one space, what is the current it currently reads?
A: 10 µA
